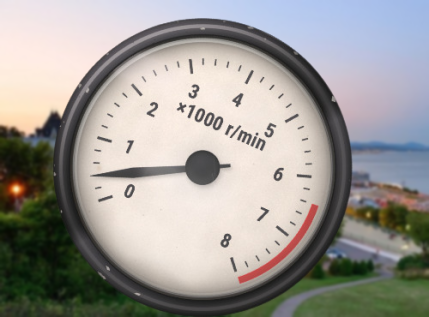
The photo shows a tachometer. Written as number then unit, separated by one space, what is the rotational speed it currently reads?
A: 400 rpm
